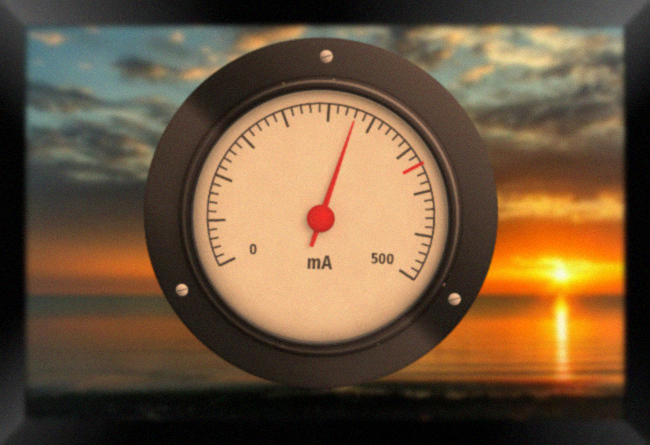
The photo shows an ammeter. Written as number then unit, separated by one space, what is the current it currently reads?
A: 280 mA
